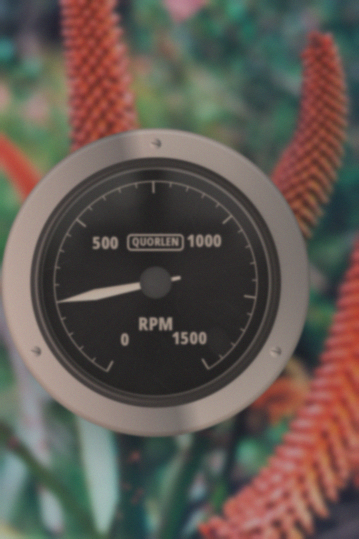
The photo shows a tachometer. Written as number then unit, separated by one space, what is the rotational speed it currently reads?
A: 250 rpm
